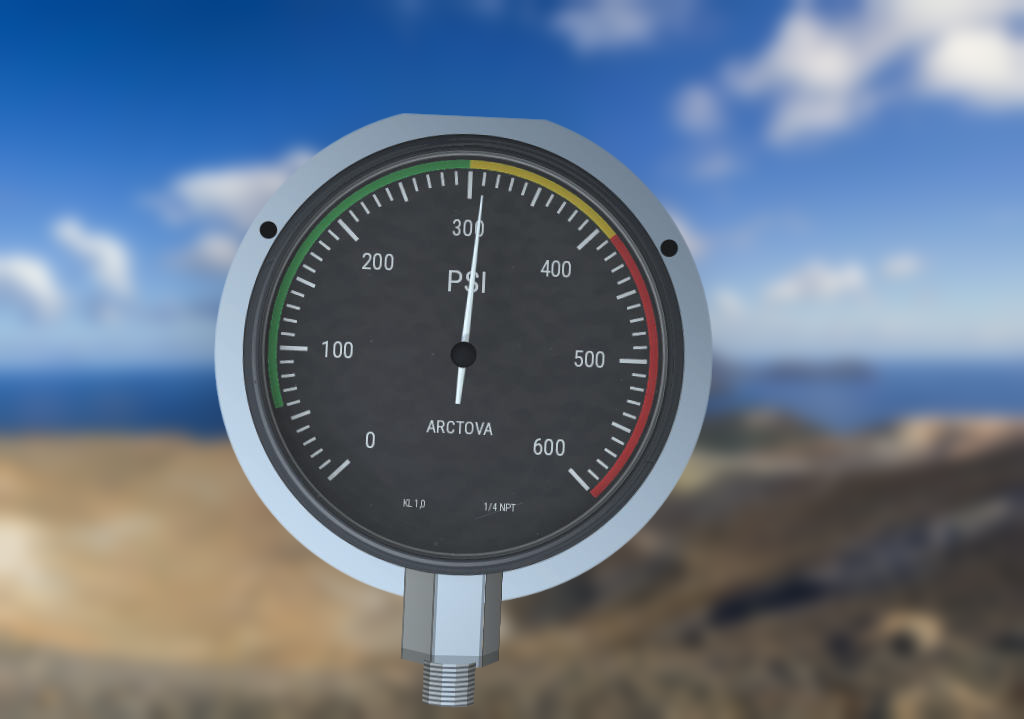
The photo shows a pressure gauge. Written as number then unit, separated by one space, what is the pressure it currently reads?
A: 310 psi
